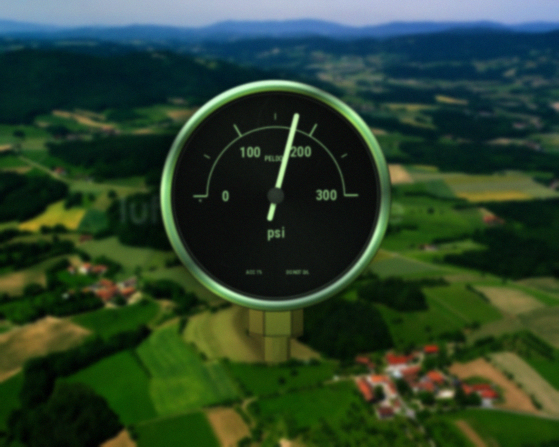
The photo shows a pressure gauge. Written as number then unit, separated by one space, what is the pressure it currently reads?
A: 175 psi
